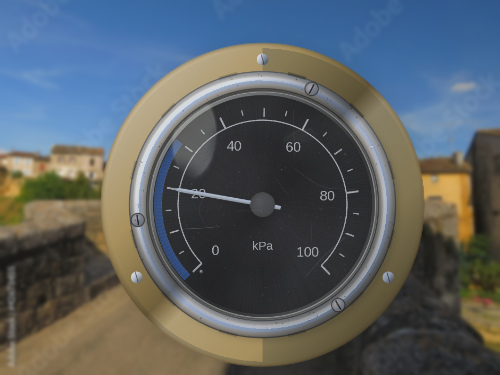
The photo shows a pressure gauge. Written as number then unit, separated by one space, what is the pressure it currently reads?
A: 20 kPa
